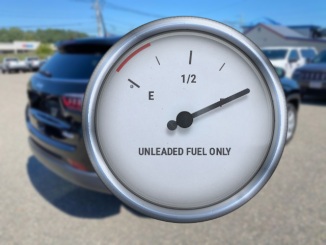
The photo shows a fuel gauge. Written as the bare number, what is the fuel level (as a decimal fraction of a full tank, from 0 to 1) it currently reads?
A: 1
